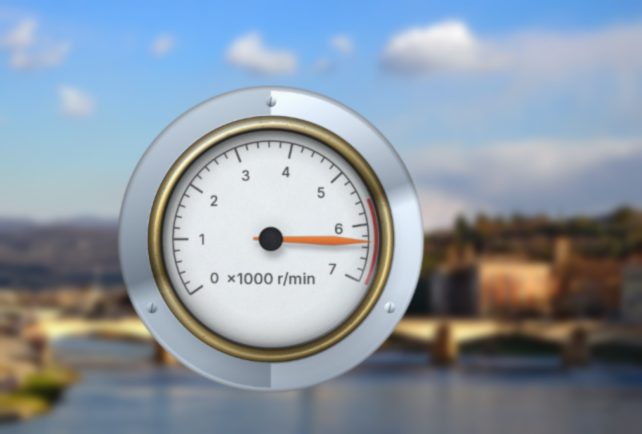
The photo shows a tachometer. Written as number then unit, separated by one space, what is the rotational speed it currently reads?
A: 6300 rpm
